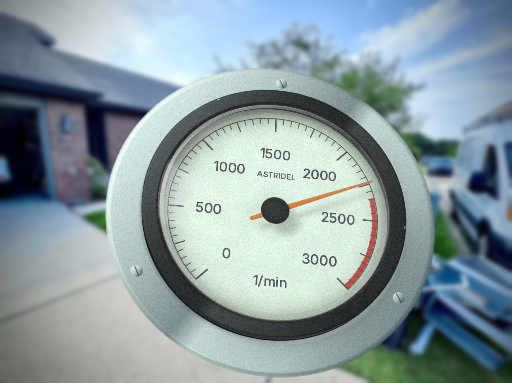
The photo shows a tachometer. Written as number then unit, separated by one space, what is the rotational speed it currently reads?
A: 2250 rpm
